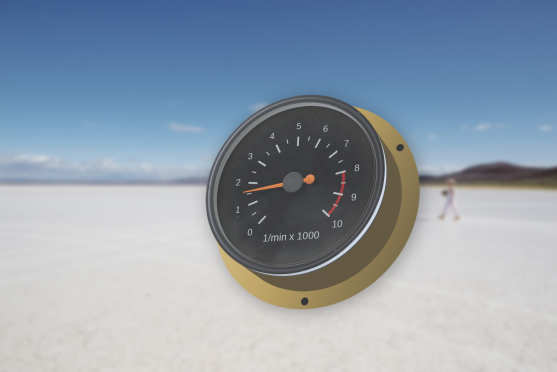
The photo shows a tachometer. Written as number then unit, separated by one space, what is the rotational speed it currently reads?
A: 1500 rpm
